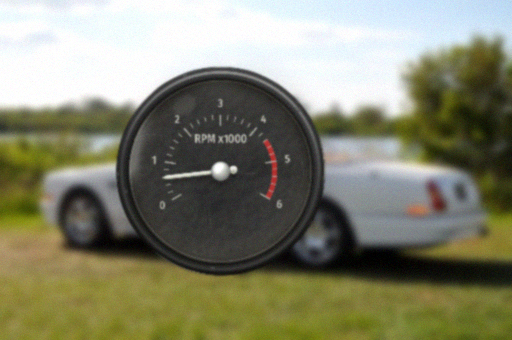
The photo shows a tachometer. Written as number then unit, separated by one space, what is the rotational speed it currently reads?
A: 600 rpm
